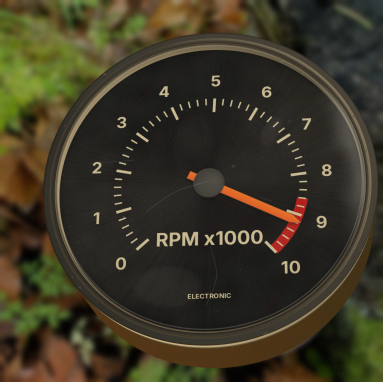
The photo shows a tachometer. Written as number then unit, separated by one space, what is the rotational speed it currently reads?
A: 9200 rpm
